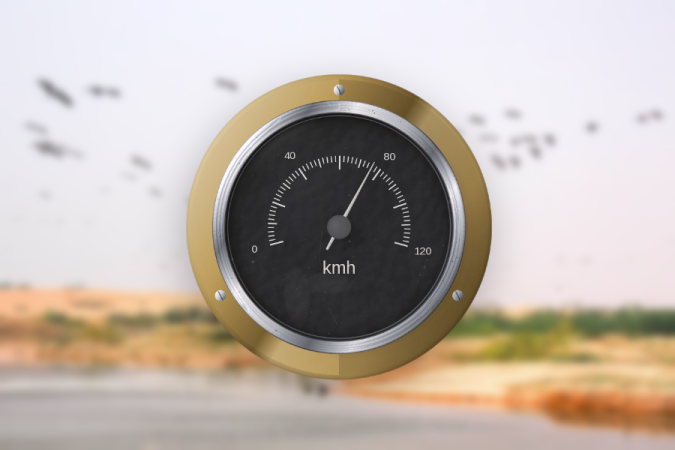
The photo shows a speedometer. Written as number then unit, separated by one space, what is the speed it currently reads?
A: 76 km/h
